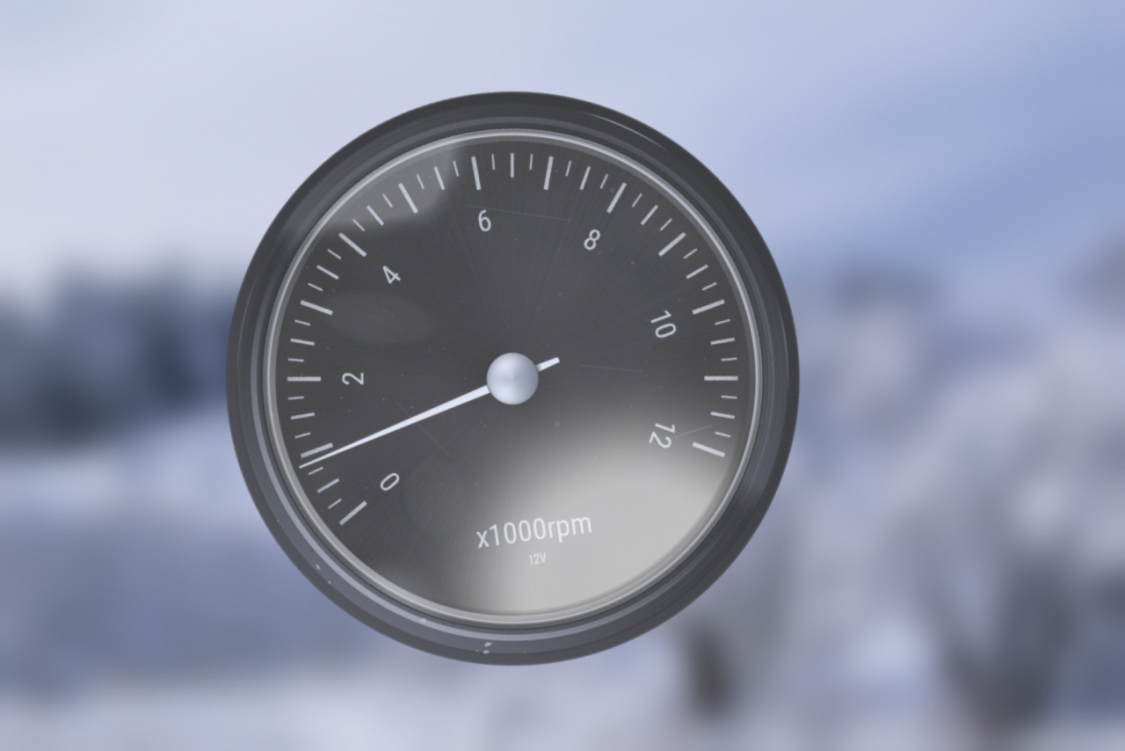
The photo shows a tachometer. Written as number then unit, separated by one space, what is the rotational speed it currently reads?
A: 875 rpm
